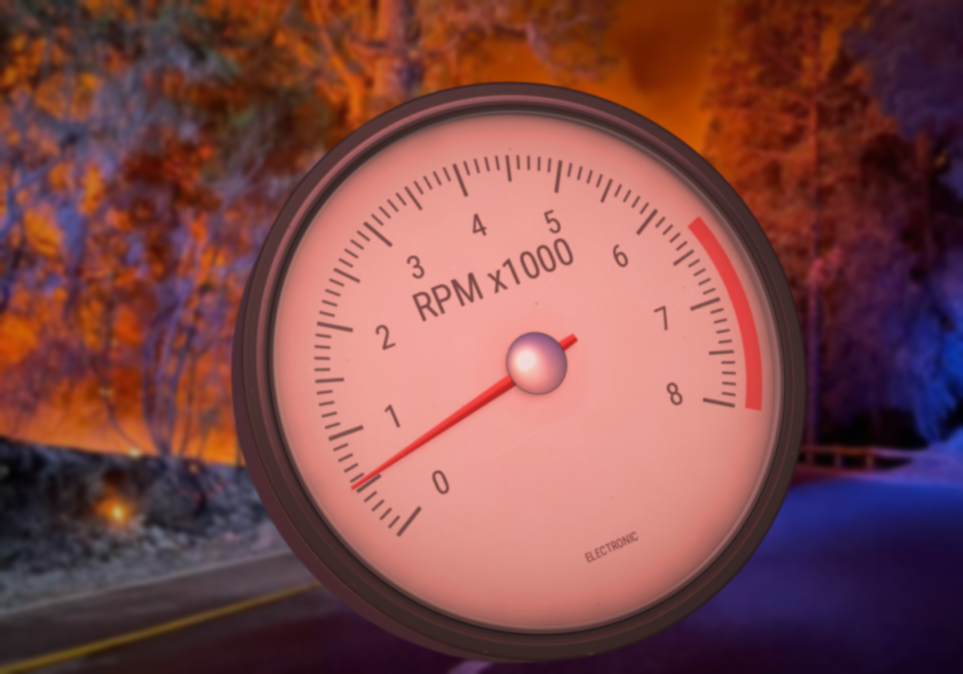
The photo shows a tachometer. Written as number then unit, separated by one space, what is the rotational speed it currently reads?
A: 550 rpm
